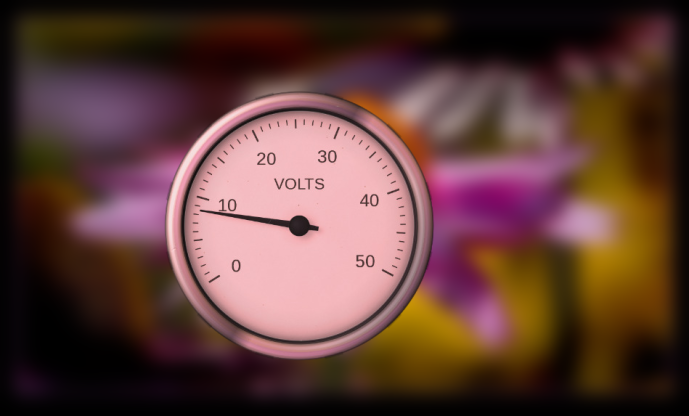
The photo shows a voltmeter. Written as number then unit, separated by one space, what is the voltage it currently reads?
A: 8.5 V
